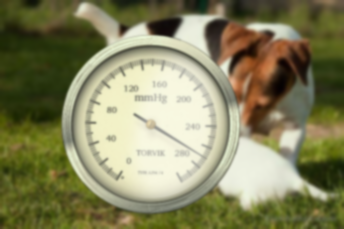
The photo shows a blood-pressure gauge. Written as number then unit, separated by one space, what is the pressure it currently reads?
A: 270 mmHg
